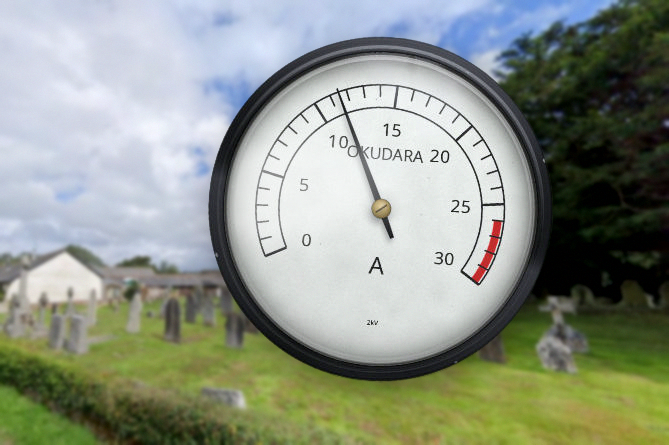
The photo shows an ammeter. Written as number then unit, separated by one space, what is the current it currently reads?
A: 11.5 A
